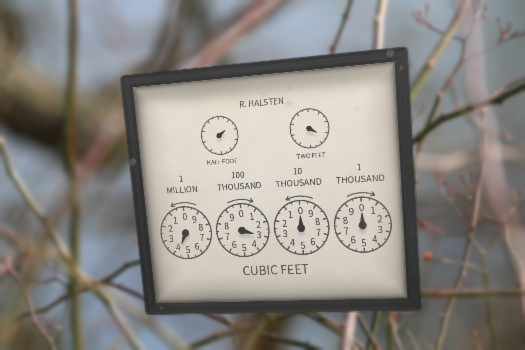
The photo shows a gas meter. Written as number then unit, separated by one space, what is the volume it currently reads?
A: 430000 ft³
